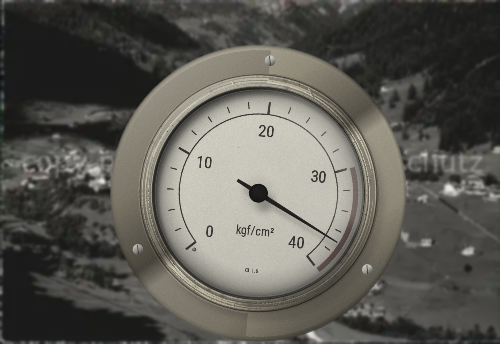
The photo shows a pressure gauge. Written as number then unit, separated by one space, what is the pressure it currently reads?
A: 37 kg/cm²
